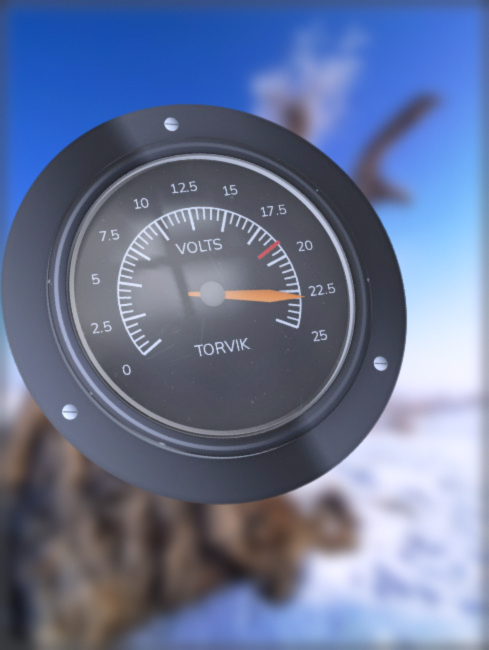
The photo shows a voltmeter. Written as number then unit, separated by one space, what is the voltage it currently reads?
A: 23 V
